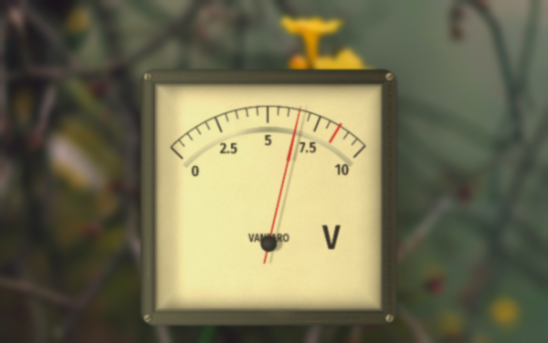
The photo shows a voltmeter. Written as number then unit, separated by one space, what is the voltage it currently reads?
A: 6.5 V
